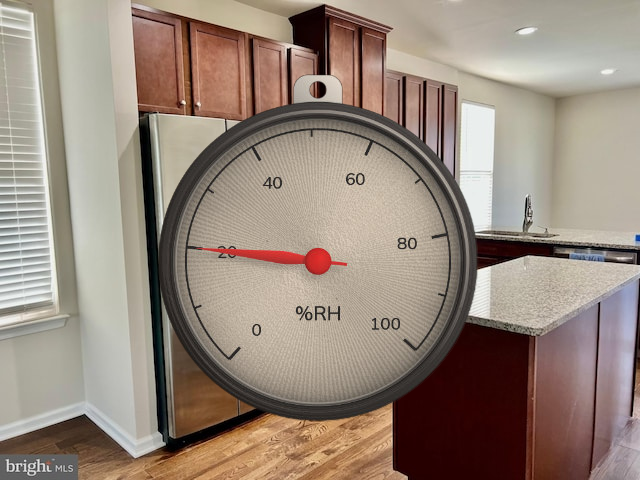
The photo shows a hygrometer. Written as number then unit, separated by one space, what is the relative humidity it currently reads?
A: 20 %
